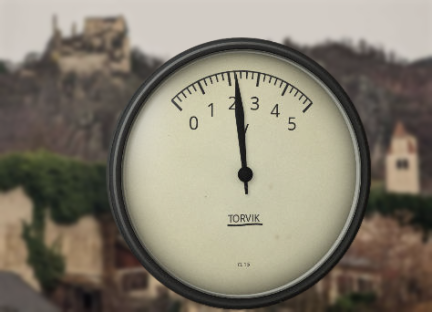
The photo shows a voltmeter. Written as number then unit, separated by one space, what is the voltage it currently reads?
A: 2.2 V
